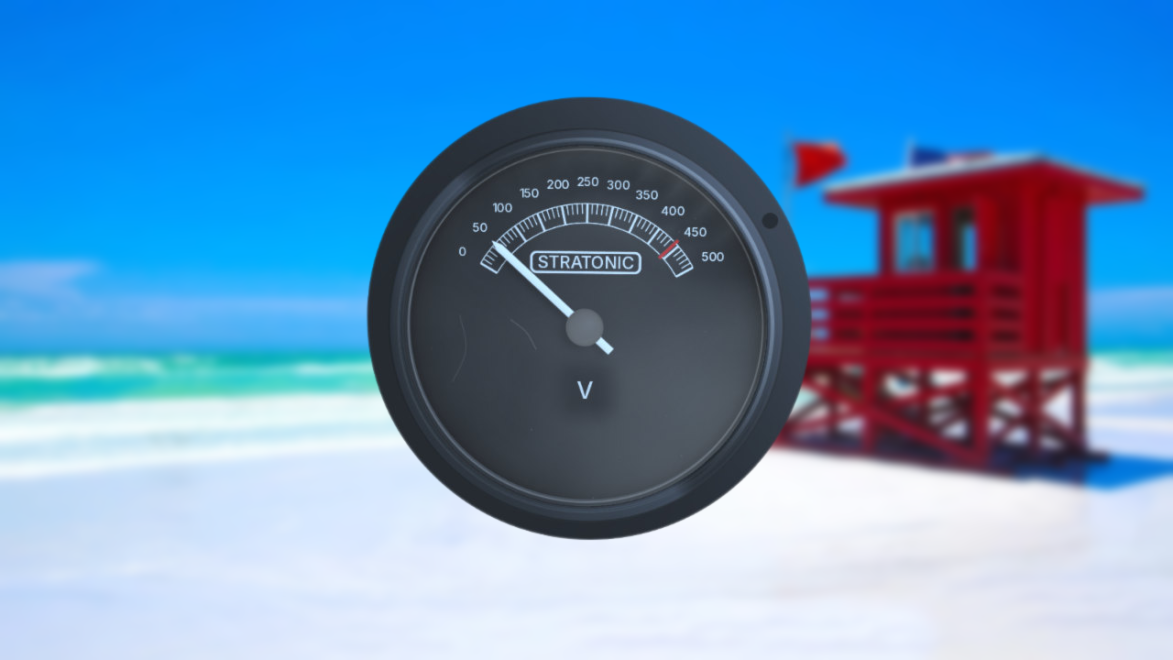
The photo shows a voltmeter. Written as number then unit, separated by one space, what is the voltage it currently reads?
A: 50 V
